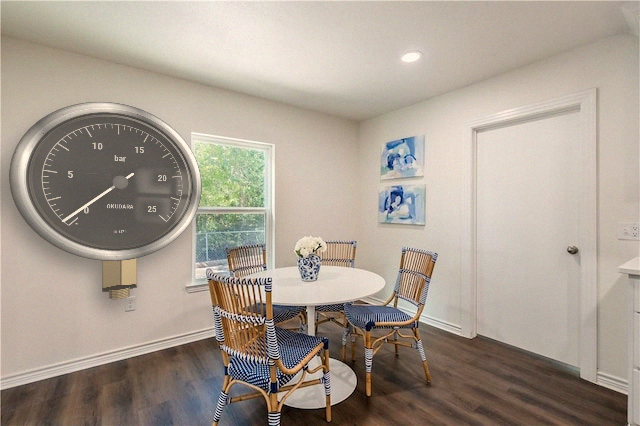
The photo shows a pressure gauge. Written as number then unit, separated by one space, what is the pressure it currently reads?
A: 0.5 bar
